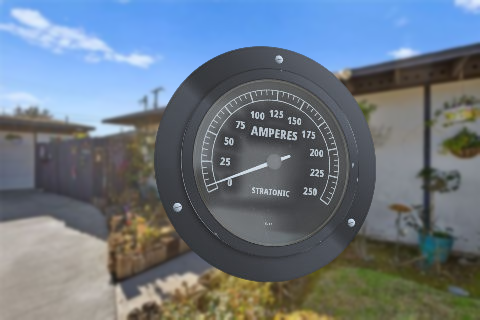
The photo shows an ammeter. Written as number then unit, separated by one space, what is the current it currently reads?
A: 5 A
